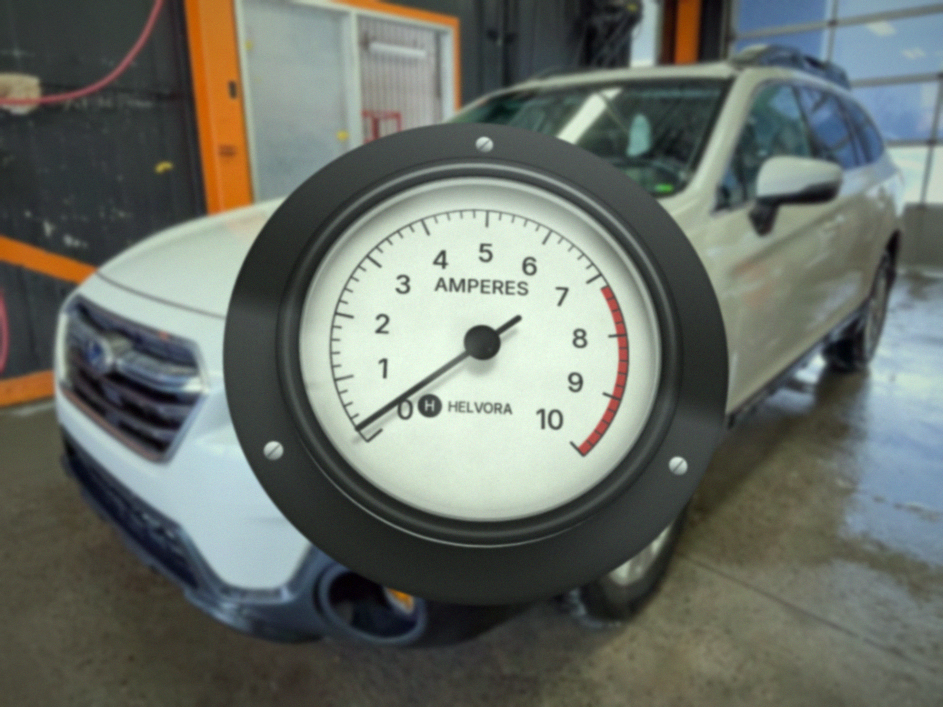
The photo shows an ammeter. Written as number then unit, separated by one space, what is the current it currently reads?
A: 0.2 A
